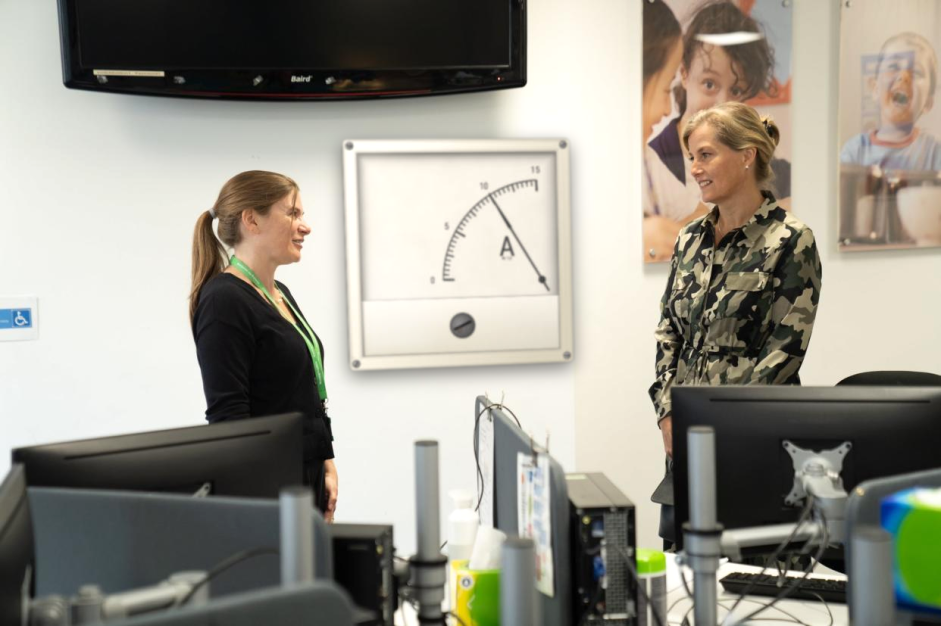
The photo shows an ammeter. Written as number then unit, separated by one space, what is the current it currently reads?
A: 10 A
